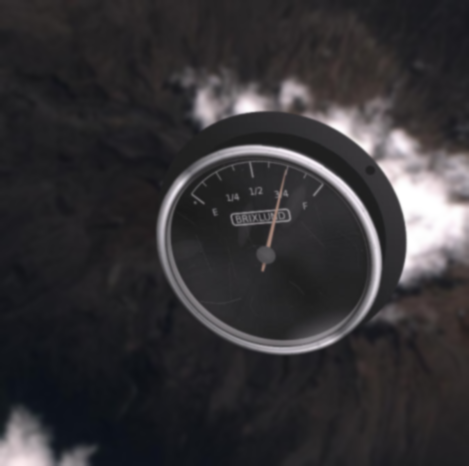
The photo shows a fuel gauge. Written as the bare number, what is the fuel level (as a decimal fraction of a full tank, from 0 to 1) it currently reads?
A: 0.75
